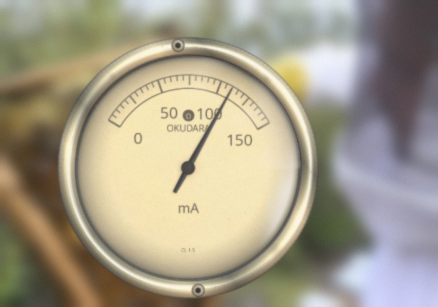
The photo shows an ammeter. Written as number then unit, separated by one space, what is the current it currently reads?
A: 110 mA
